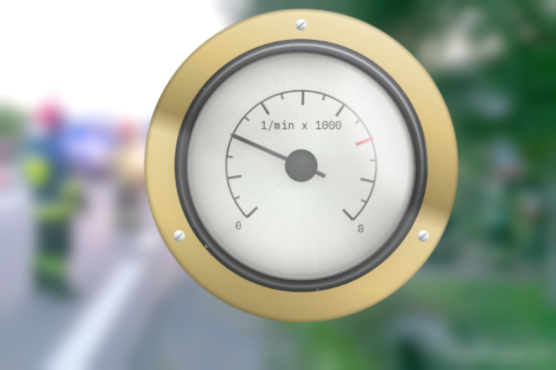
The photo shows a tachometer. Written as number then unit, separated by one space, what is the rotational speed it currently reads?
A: 2000 rpm
